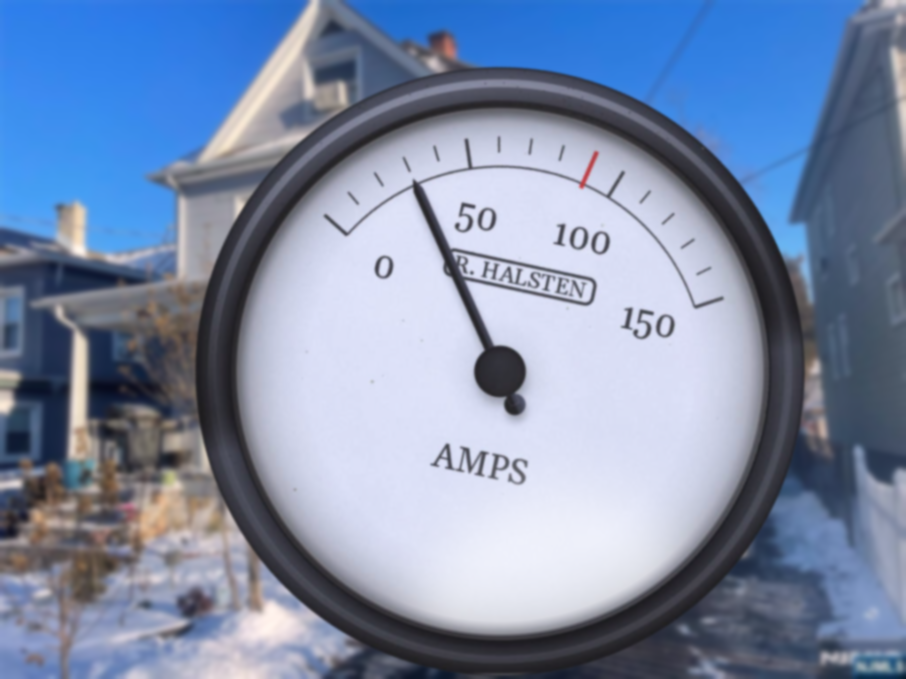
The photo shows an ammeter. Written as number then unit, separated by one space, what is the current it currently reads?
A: 30 A
